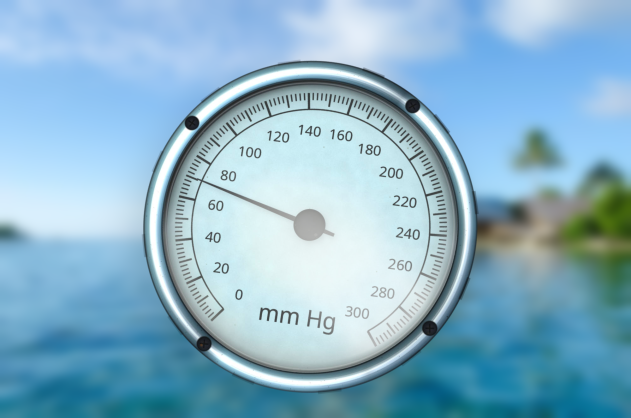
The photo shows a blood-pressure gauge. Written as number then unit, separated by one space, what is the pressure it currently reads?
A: 70 mmHg
